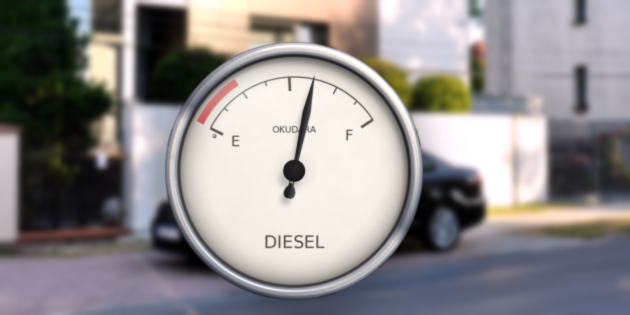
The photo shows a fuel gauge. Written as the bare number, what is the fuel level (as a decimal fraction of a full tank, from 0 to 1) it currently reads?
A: 0.625
